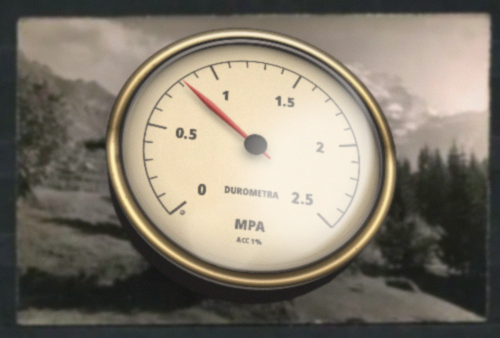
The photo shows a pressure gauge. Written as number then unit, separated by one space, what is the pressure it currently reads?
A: 0.8 MPa
